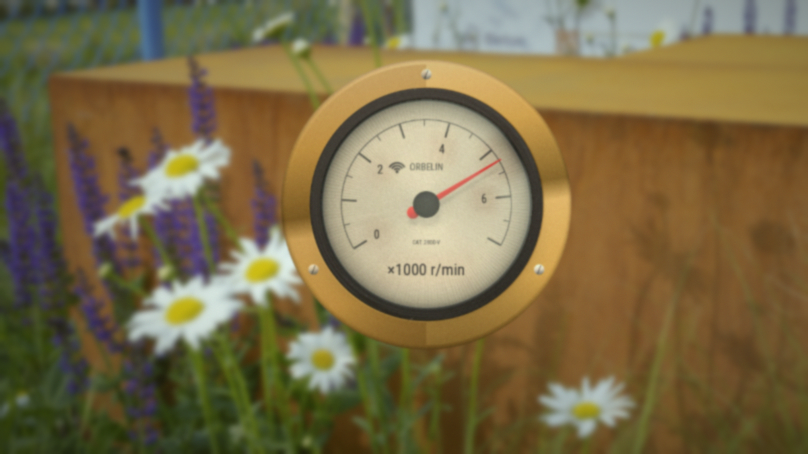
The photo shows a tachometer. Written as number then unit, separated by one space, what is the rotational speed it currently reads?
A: 5250 rpm
